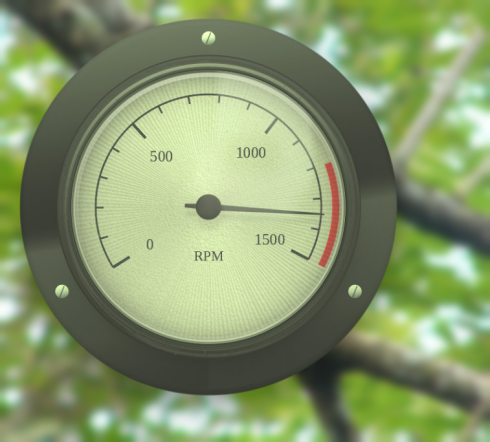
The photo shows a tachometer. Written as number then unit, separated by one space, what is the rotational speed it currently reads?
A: 1350 rpm
